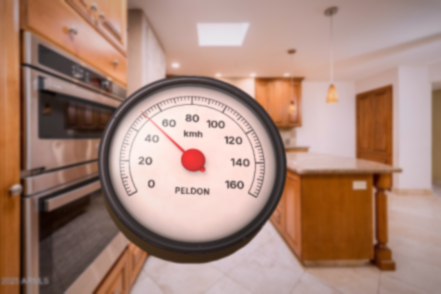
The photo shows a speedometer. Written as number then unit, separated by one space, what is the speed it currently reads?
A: 50 km/h
